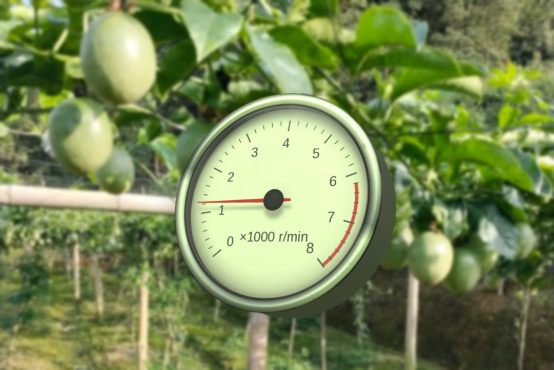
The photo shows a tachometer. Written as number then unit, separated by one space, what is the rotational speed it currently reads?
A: 1200 rpm
